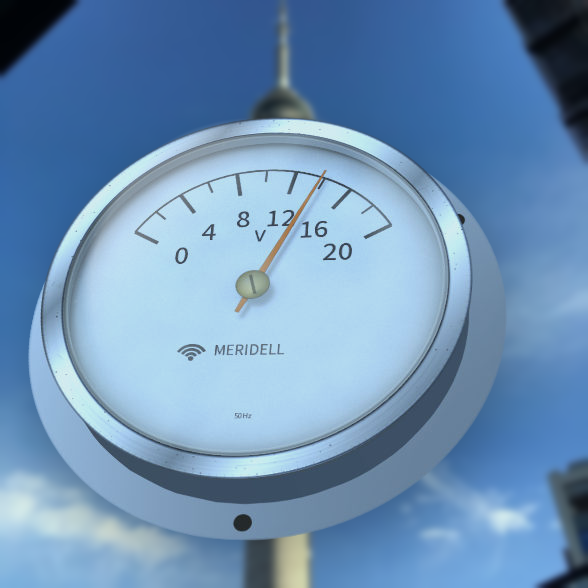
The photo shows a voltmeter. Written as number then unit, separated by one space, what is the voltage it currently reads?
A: 14 V
